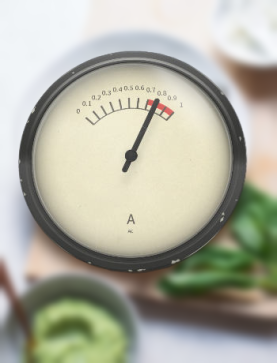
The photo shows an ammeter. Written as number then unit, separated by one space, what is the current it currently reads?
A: 0.8 A
